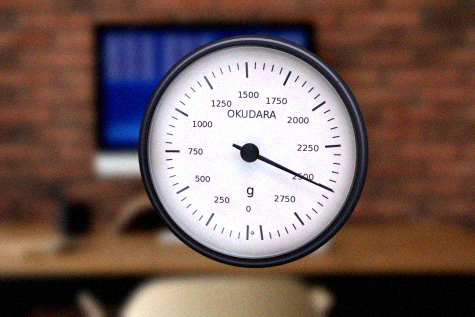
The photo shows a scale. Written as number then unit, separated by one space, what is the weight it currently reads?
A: 2500 g
